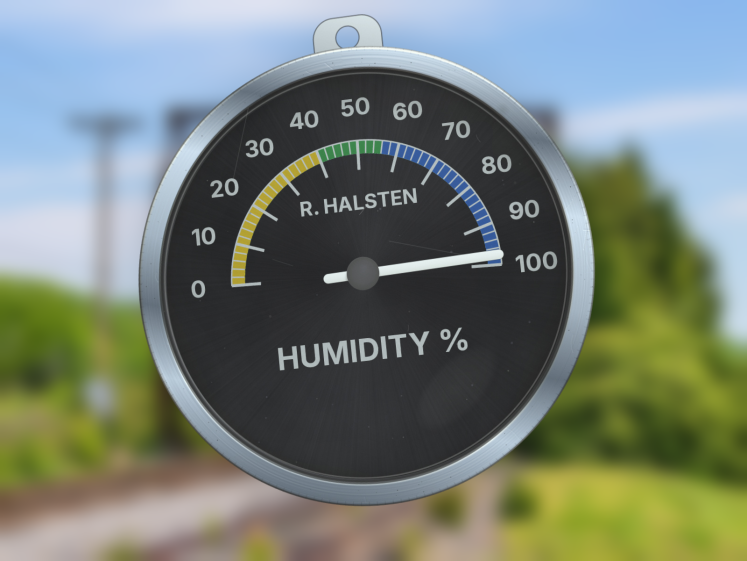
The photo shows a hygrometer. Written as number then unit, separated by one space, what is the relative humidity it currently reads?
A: 98 %
